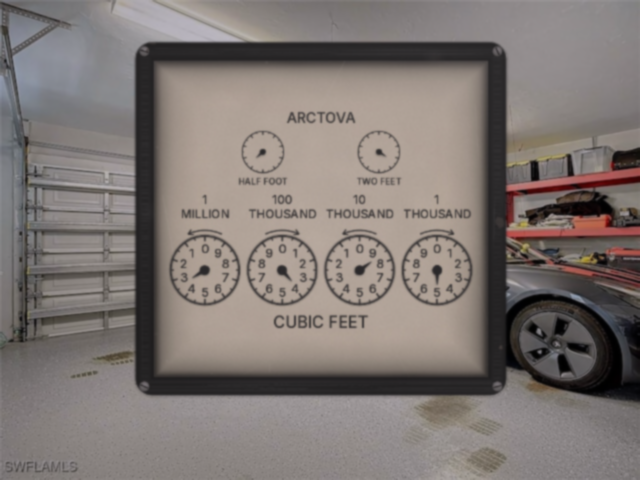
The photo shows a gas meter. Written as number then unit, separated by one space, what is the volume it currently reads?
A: 338500 ft³
